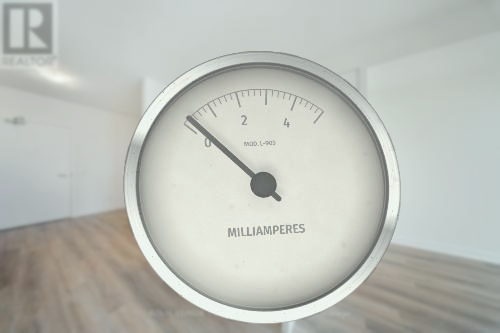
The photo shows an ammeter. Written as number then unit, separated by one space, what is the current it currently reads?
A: 0.2 mA
